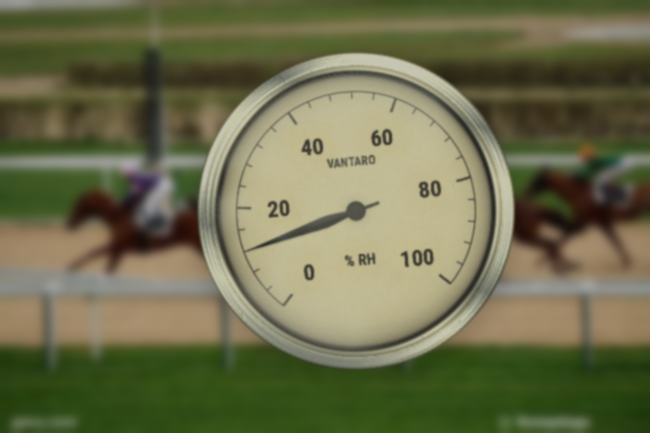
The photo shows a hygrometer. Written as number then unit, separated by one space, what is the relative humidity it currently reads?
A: 12 %
